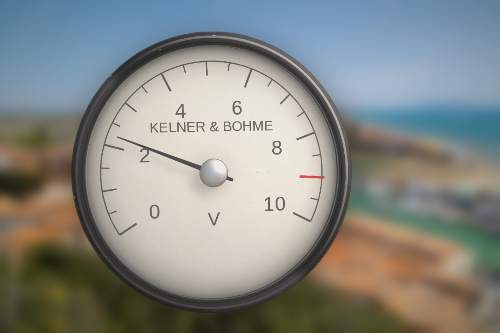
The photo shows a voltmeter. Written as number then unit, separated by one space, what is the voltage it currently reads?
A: 2.25 V
